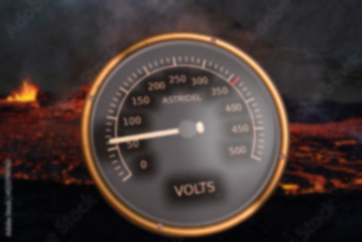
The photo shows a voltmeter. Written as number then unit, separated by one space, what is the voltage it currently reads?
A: 60 V
